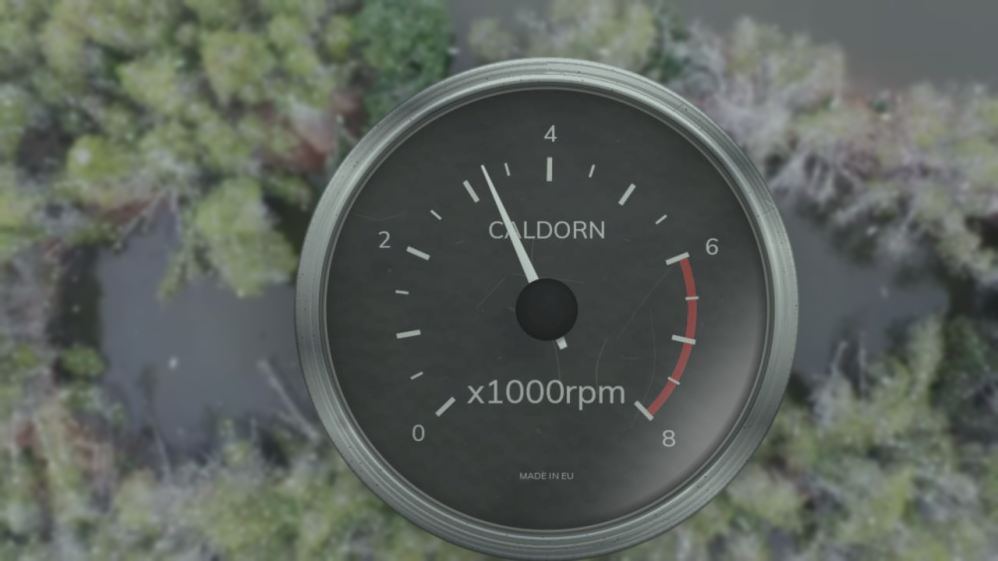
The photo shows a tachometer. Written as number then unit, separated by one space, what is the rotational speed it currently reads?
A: 3250 rpm
